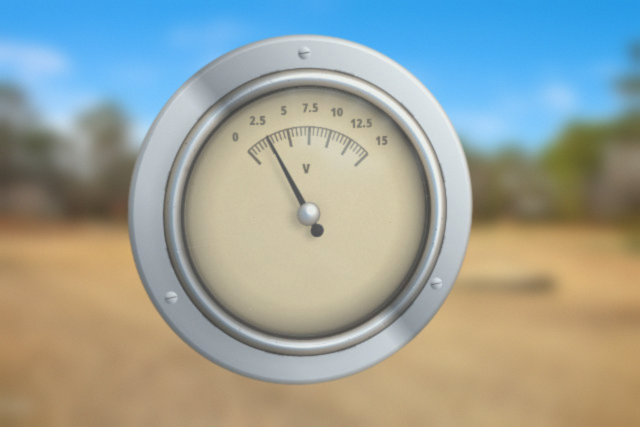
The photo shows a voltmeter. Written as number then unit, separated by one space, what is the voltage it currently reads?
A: 2.5 V
